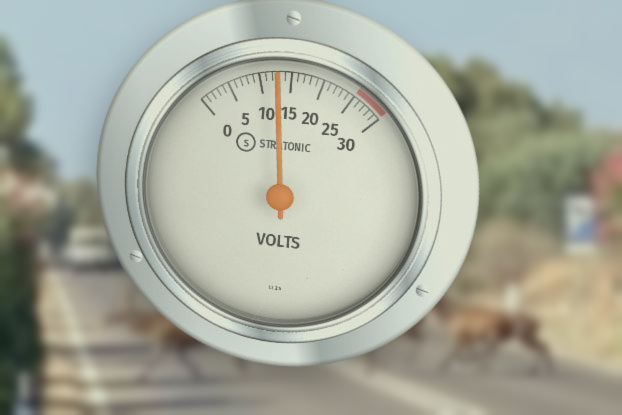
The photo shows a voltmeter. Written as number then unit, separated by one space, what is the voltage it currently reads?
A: 13 V
